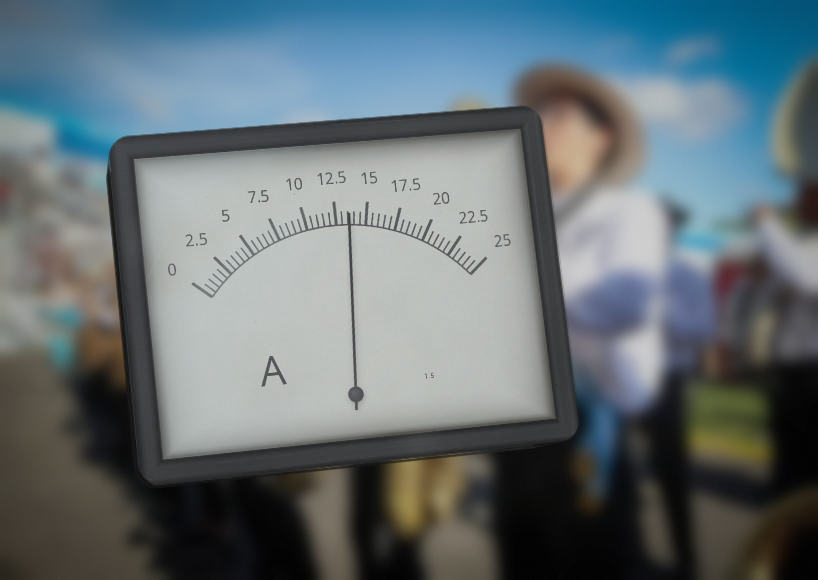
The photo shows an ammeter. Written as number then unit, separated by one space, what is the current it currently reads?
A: 13.5 A
